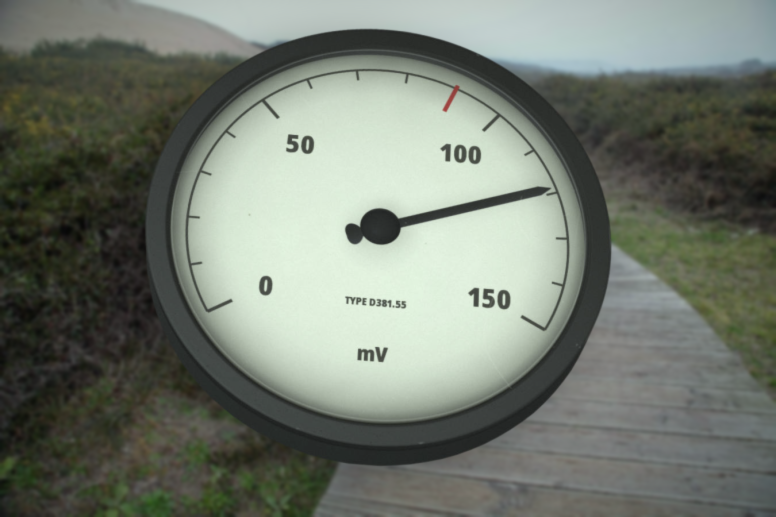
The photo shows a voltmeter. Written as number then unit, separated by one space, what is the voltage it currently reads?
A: 120 mV
